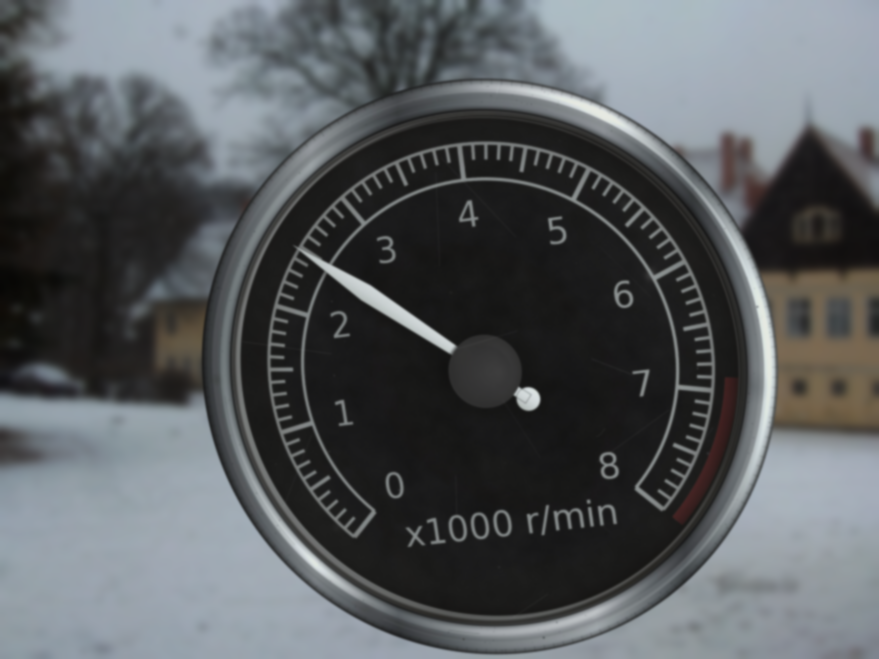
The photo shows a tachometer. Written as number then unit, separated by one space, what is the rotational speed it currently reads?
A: 2500 rpm
